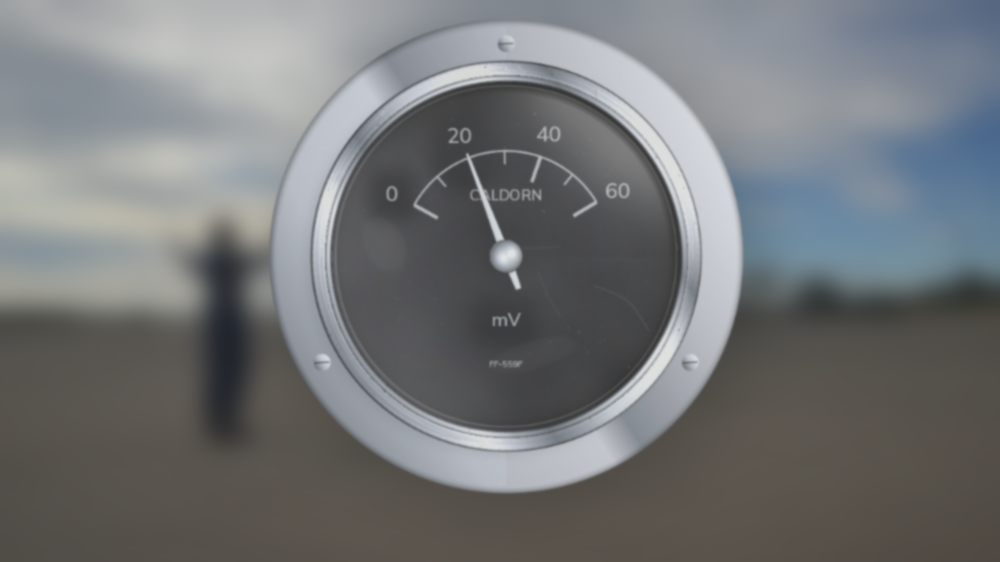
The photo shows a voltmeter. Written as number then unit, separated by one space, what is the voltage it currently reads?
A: 20 mV
